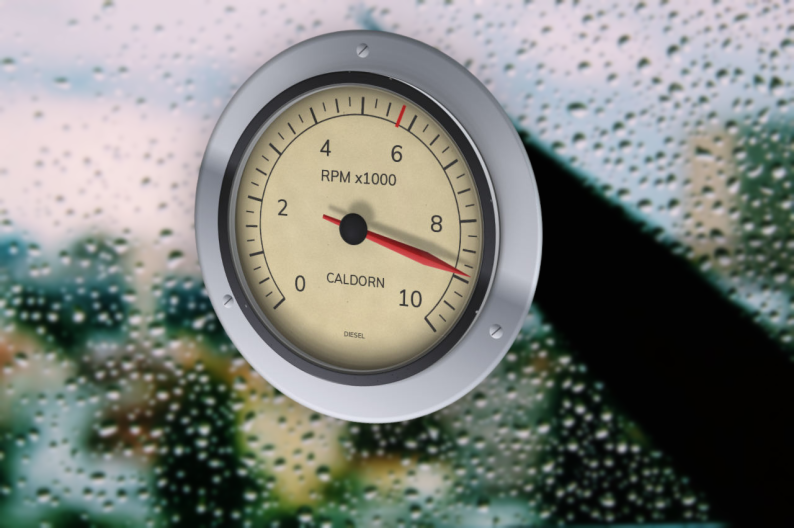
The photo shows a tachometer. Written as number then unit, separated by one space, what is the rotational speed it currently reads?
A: 8875 rpm
